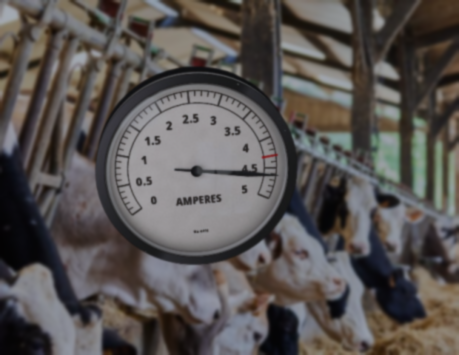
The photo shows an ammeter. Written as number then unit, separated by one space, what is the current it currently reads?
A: 4.6 A
